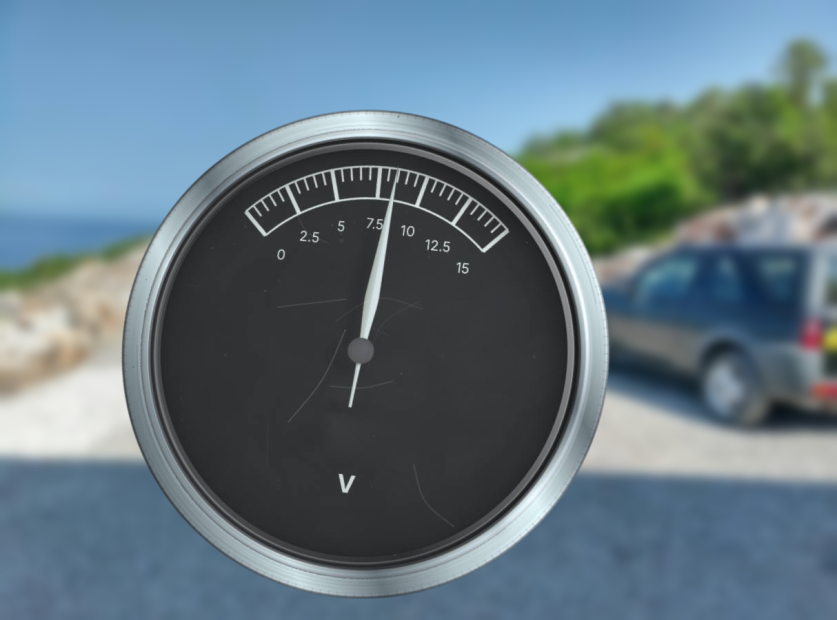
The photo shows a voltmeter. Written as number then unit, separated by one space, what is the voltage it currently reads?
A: 8.5 V
